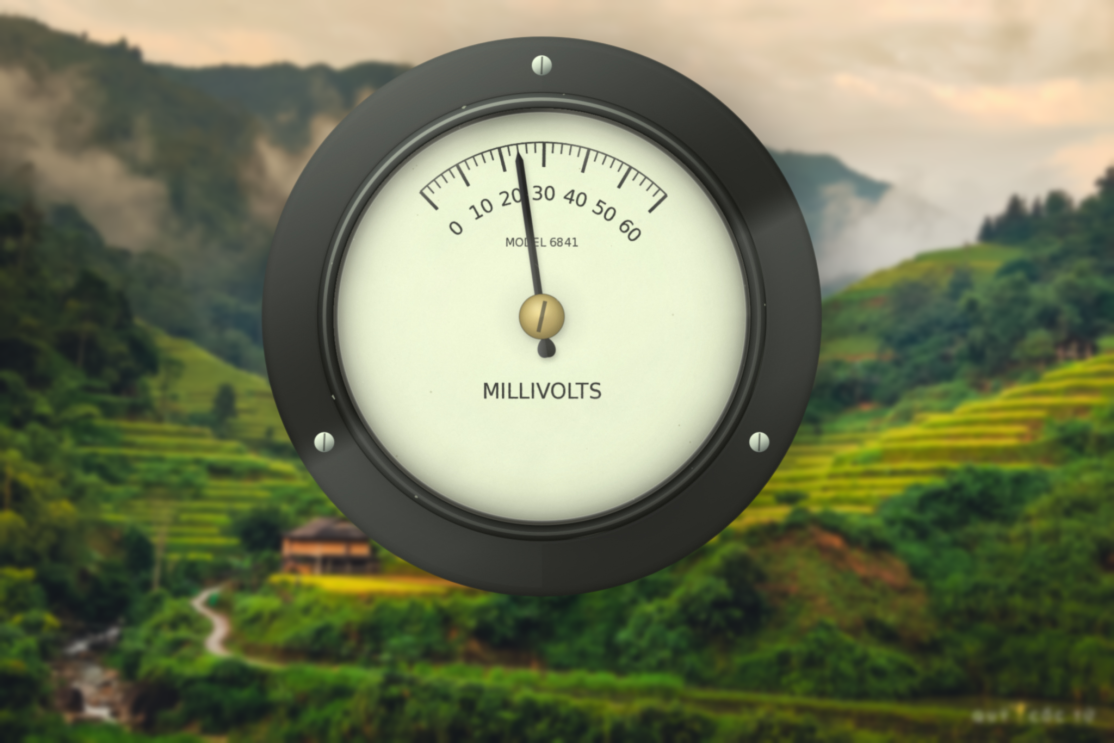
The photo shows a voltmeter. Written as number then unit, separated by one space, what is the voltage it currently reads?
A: 24 mV
